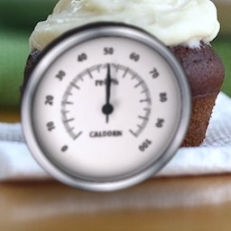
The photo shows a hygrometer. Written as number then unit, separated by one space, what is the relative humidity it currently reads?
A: 50 %
